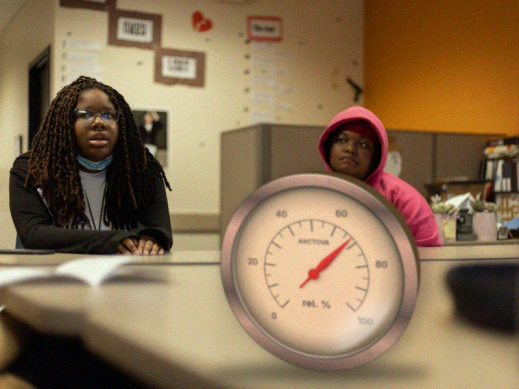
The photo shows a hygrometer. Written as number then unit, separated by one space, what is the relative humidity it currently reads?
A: 67.5 %
